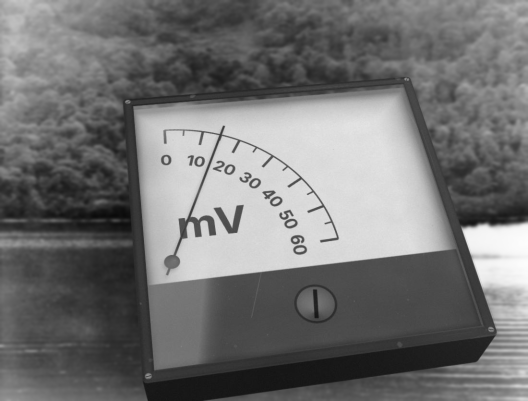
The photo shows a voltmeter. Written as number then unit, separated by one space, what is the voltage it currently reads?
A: 15 mV
